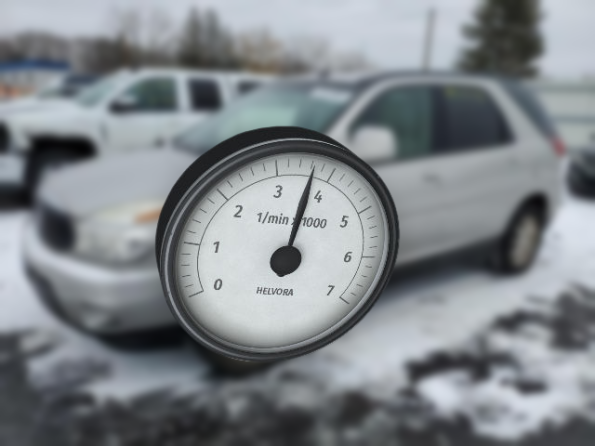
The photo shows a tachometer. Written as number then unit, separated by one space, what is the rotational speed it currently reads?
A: 3600 rpm
